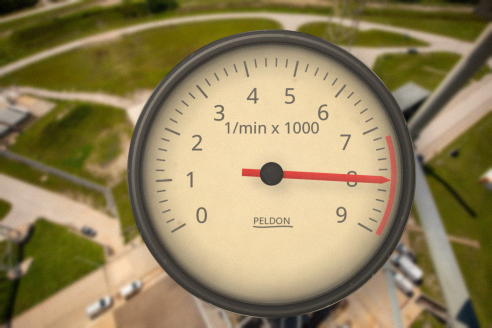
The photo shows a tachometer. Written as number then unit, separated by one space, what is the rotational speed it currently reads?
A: 8000 rpm
